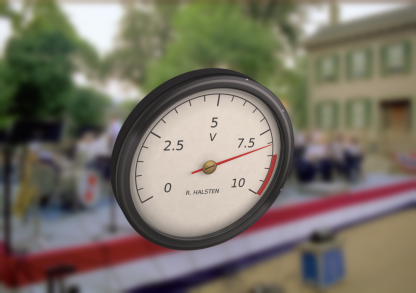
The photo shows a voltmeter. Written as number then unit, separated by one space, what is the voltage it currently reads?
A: 8 V
